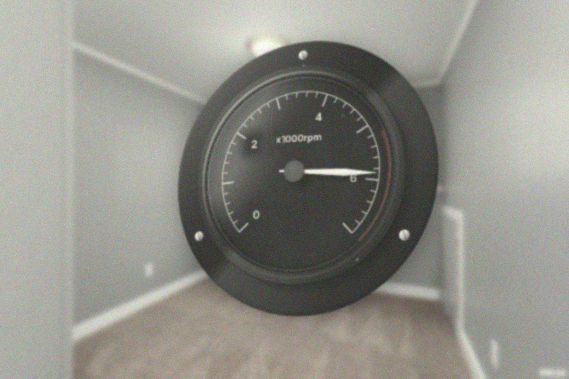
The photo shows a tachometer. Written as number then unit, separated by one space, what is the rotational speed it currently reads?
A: 5900 rpm
